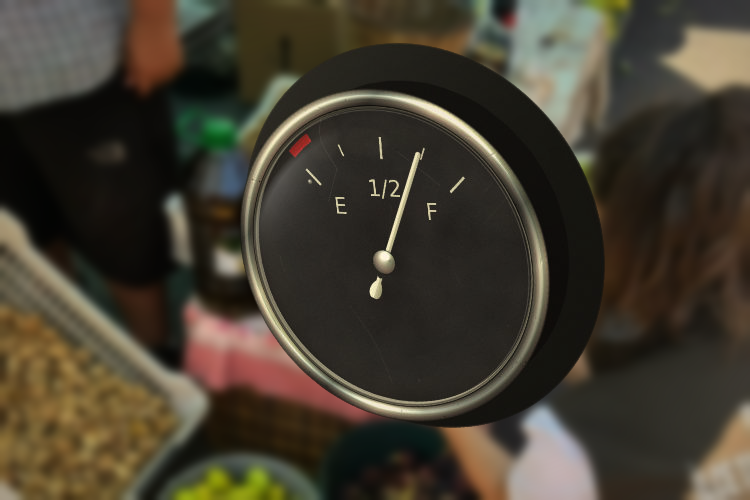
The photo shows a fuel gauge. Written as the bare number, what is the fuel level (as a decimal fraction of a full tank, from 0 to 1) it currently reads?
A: 0.75
